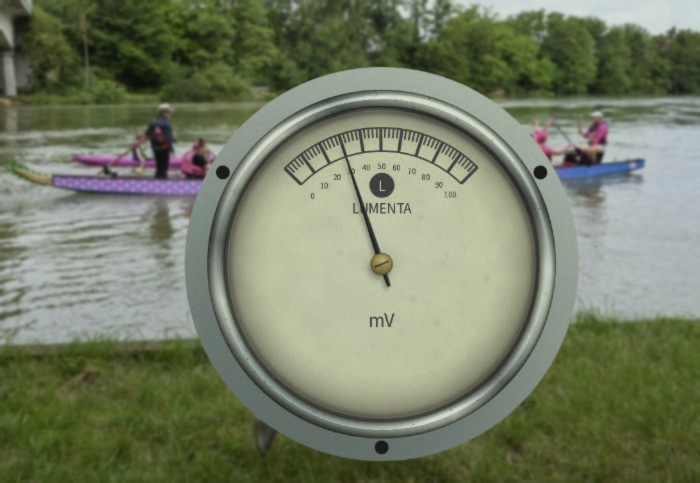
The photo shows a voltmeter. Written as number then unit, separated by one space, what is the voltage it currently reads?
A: 30 mV
